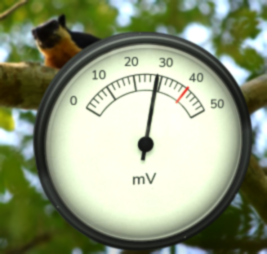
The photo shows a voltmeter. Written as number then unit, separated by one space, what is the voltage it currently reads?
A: 28 mV
